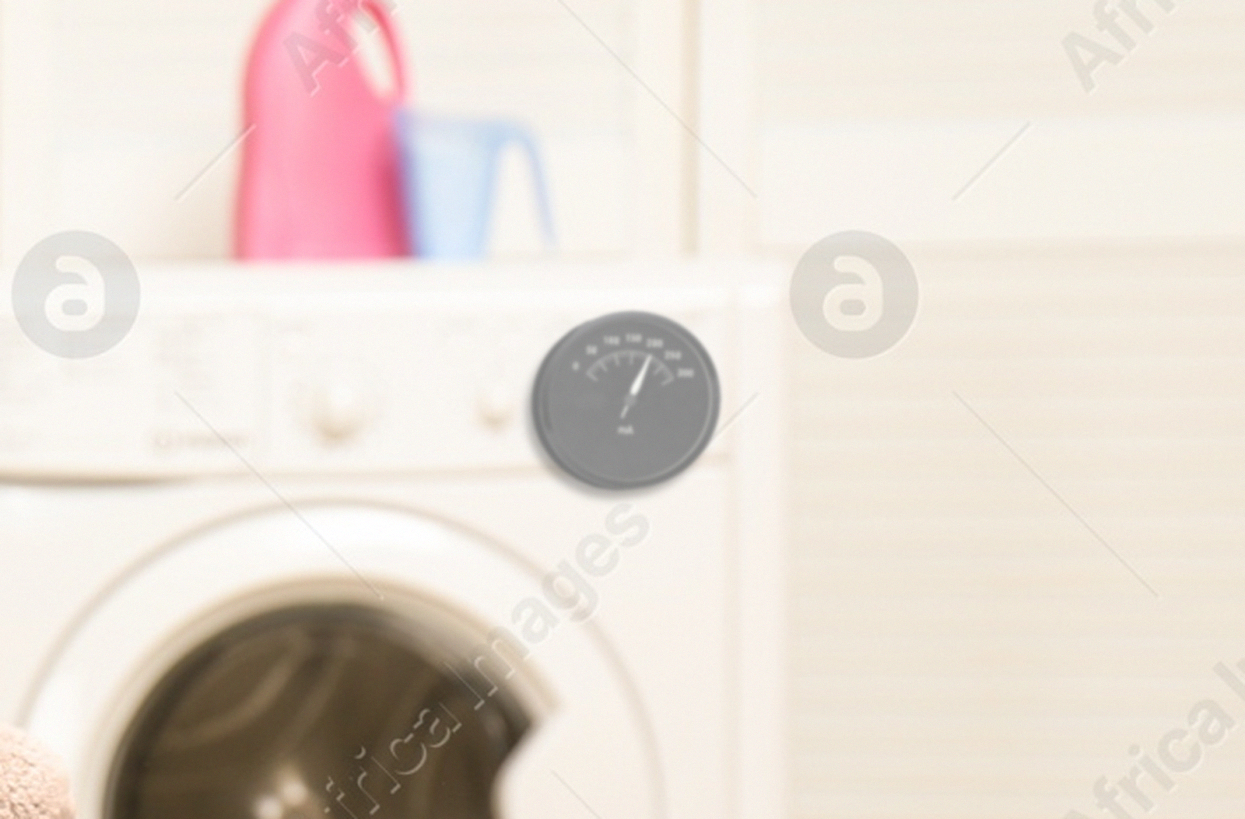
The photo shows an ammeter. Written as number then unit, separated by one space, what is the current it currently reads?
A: 200 mA
